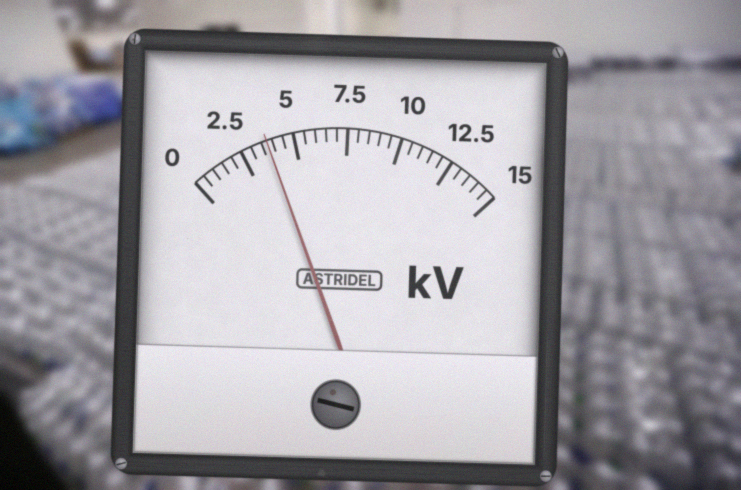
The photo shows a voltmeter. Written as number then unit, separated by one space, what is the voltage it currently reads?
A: 3.75 kV
